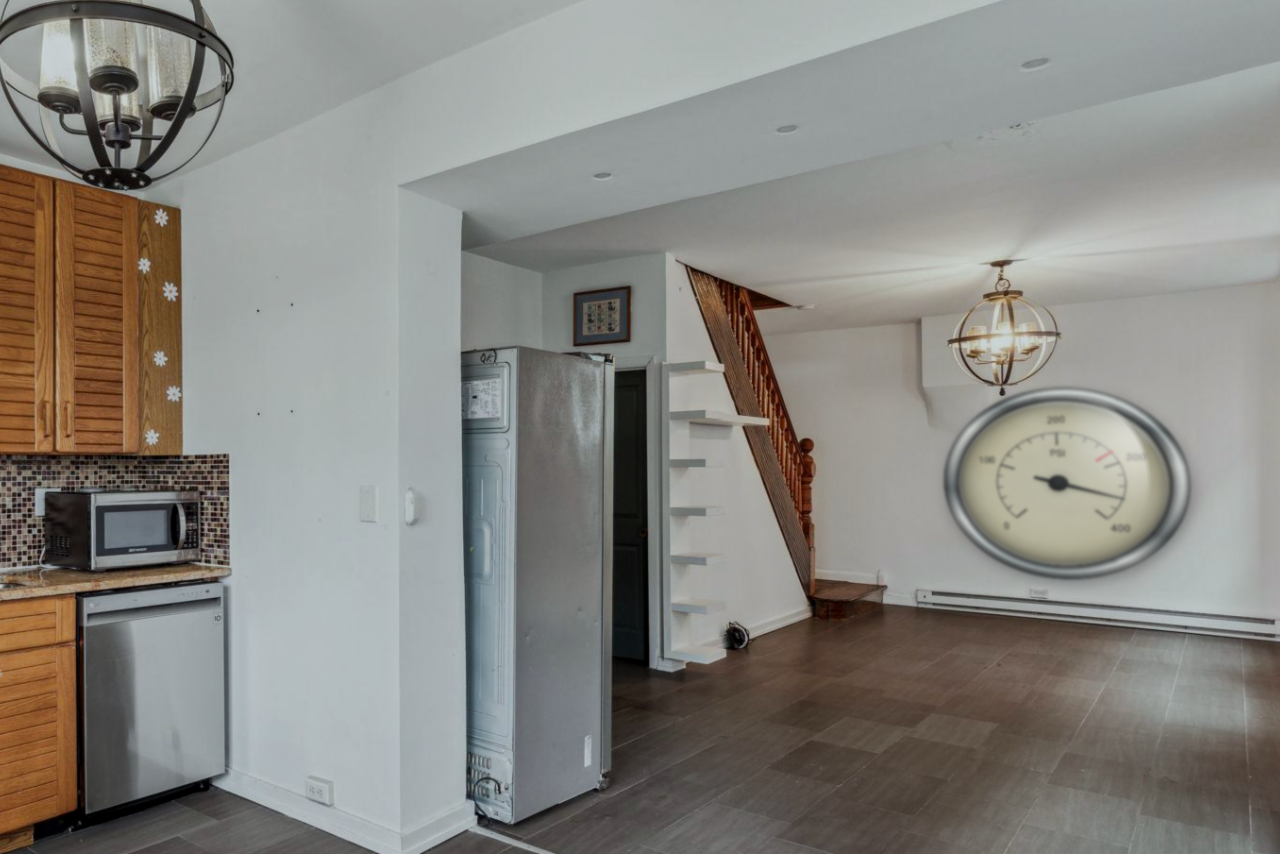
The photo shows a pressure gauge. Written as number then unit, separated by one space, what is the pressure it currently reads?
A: 360 psi
